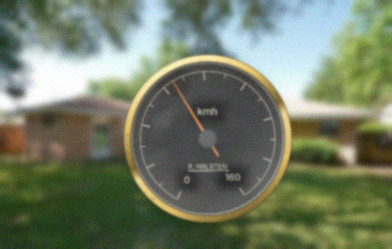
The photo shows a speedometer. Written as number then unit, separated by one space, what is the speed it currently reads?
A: 65 km/h
